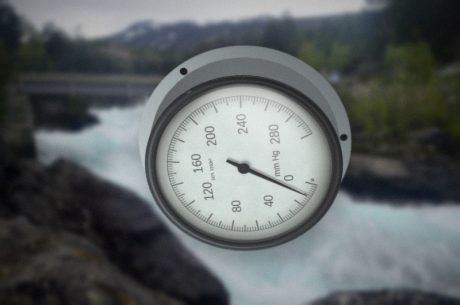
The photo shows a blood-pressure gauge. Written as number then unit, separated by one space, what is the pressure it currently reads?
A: 10 mmHg
